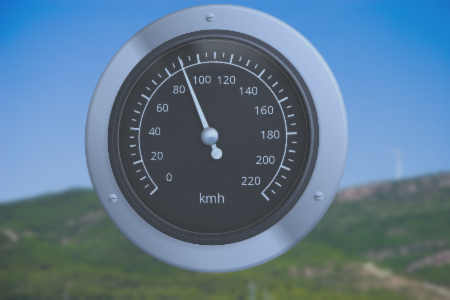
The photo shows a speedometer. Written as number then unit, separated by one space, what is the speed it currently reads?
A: 90 km/h
